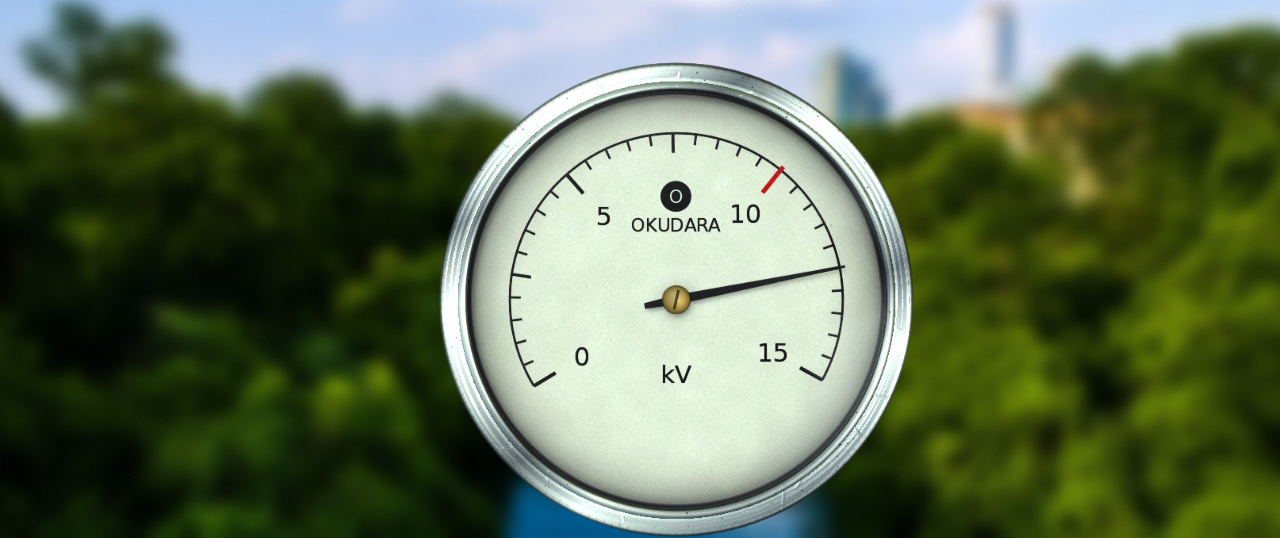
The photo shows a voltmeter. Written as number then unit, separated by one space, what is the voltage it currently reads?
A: 12.5 kV
